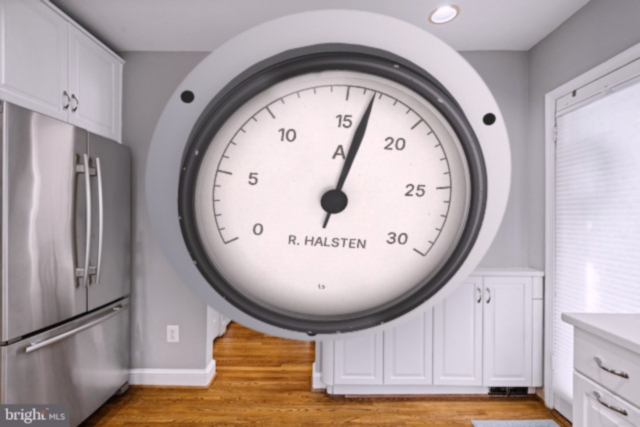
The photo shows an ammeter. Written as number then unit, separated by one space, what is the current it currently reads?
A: 16.5 A
